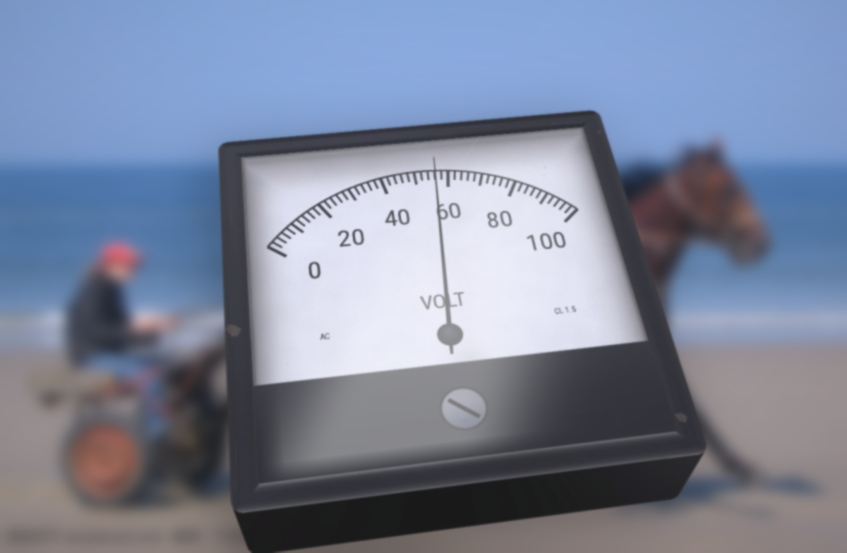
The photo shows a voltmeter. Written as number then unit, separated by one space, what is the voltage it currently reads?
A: 56 V
